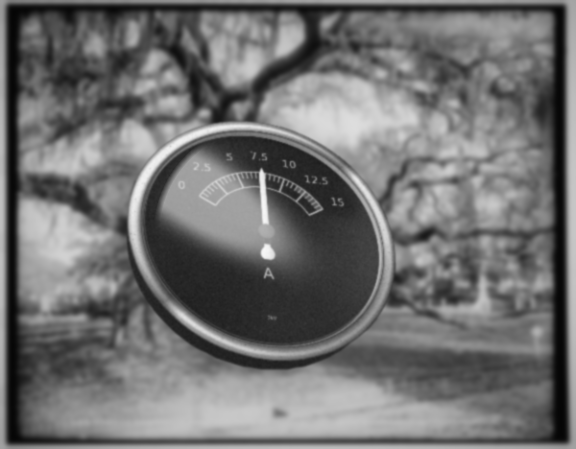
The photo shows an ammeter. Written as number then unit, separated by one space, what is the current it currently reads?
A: 7.5 A
